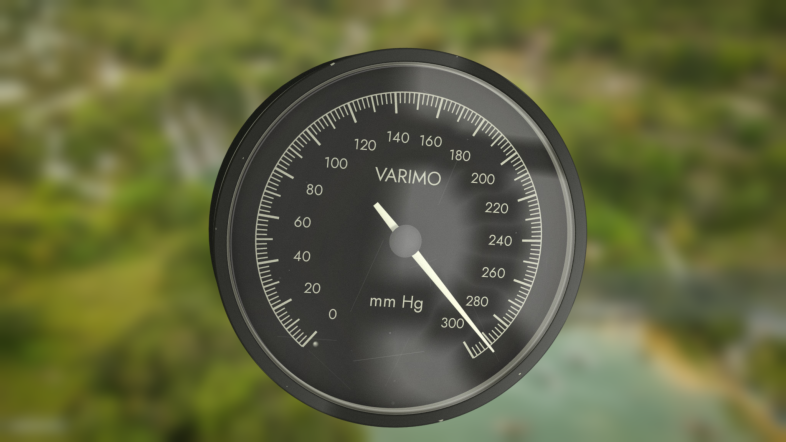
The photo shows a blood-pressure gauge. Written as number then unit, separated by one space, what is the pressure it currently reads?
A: 292 mmHg
